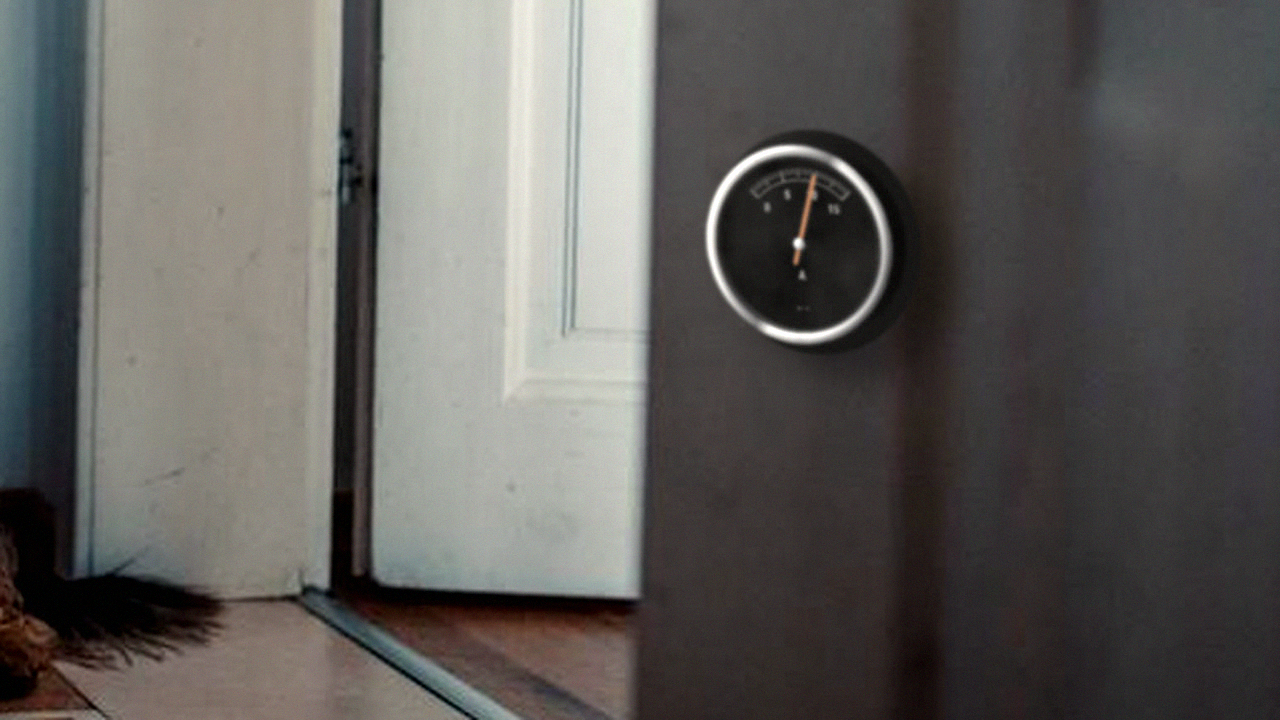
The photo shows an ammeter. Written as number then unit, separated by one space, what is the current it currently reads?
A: 10 A
